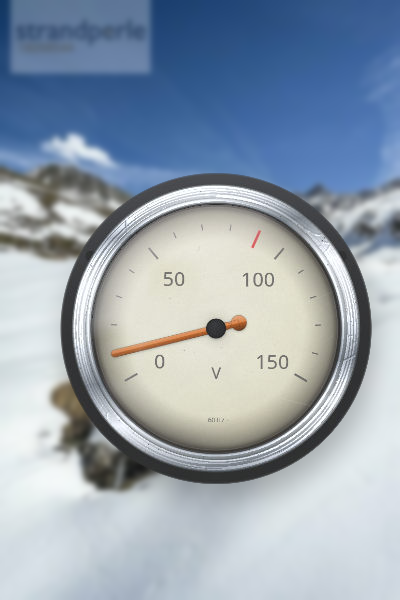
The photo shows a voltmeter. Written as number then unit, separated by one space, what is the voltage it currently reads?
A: 10 V
